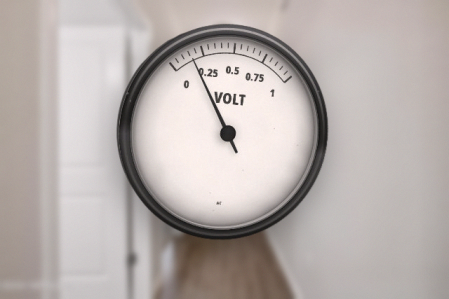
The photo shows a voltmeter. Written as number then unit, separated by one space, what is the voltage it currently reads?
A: 0.15 V
